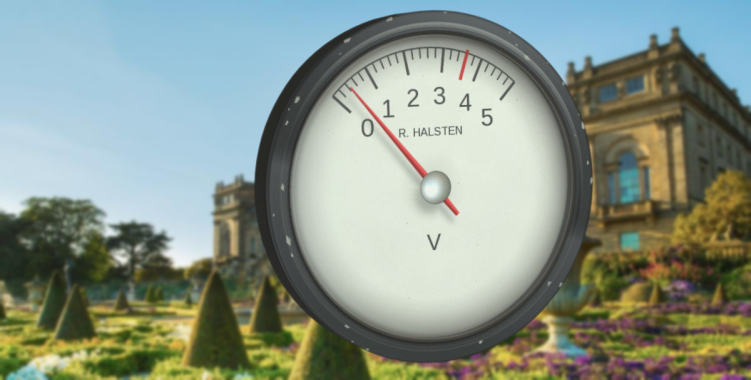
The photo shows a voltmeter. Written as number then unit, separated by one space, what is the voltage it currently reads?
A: 0.4 V
